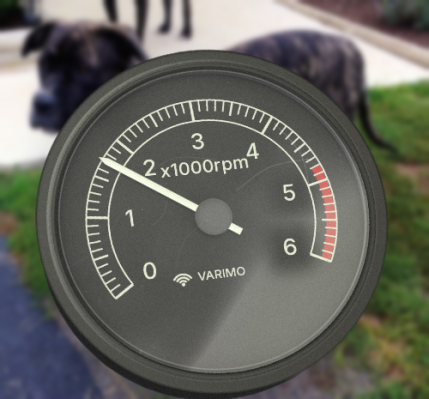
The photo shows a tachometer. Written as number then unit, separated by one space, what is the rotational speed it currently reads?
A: 1700 rpm
